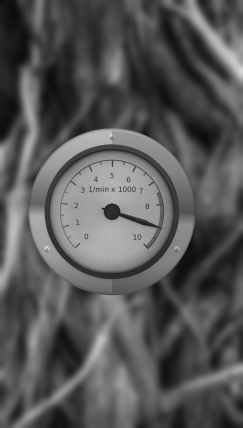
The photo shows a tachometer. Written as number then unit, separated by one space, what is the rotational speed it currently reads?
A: 9000 rpm
